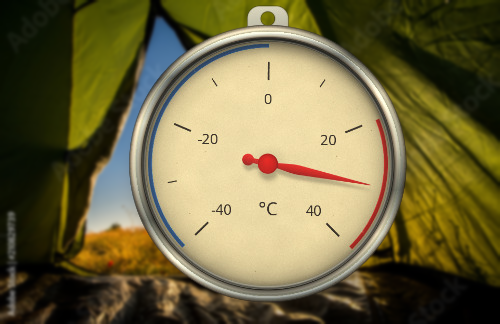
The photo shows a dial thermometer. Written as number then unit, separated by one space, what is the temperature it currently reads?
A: 30 °C
